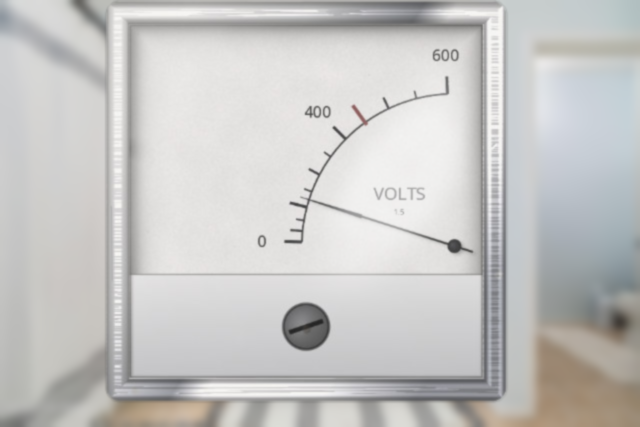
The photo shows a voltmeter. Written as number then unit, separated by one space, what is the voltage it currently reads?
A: 225 V
